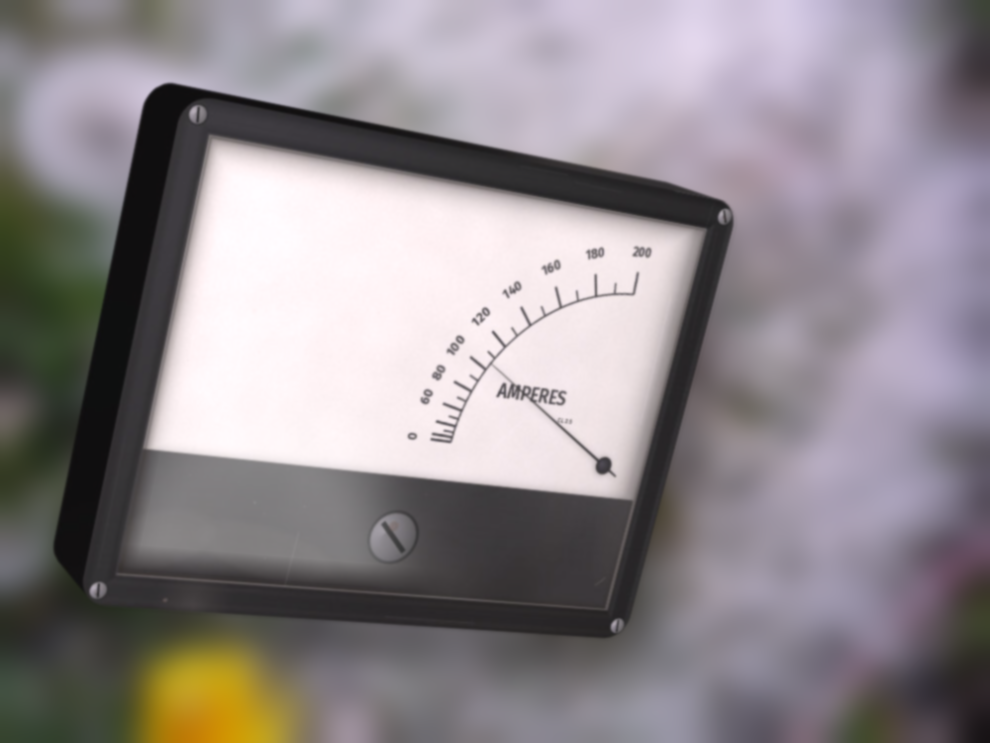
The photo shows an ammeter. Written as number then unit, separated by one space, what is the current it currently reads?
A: 105 A
